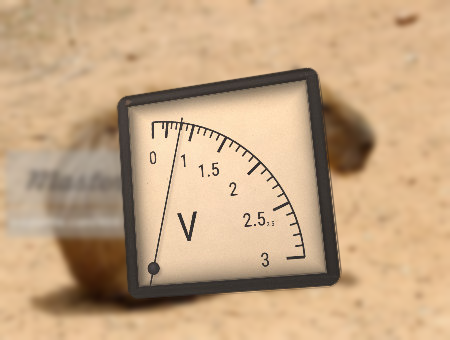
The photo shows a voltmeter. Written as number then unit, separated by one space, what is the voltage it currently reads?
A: 0.8 V
